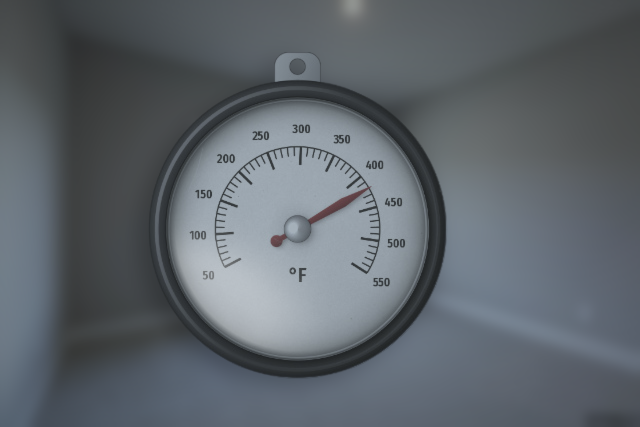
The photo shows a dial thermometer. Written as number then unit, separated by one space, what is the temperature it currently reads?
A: 420 °F
